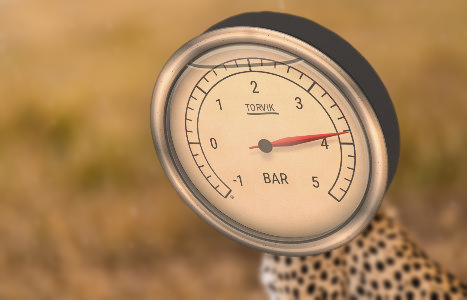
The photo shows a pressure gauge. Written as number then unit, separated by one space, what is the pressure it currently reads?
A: 3.8 bar
